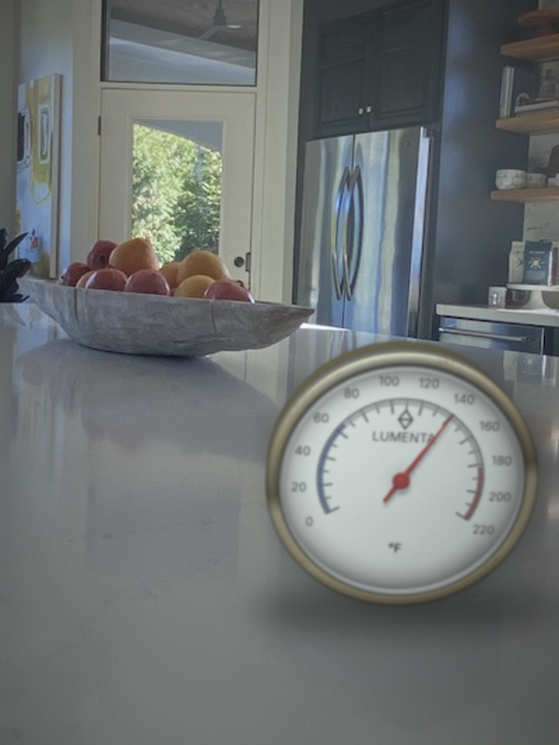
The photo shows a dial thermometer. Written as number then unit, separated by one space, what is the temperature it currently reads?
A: 140 °F
